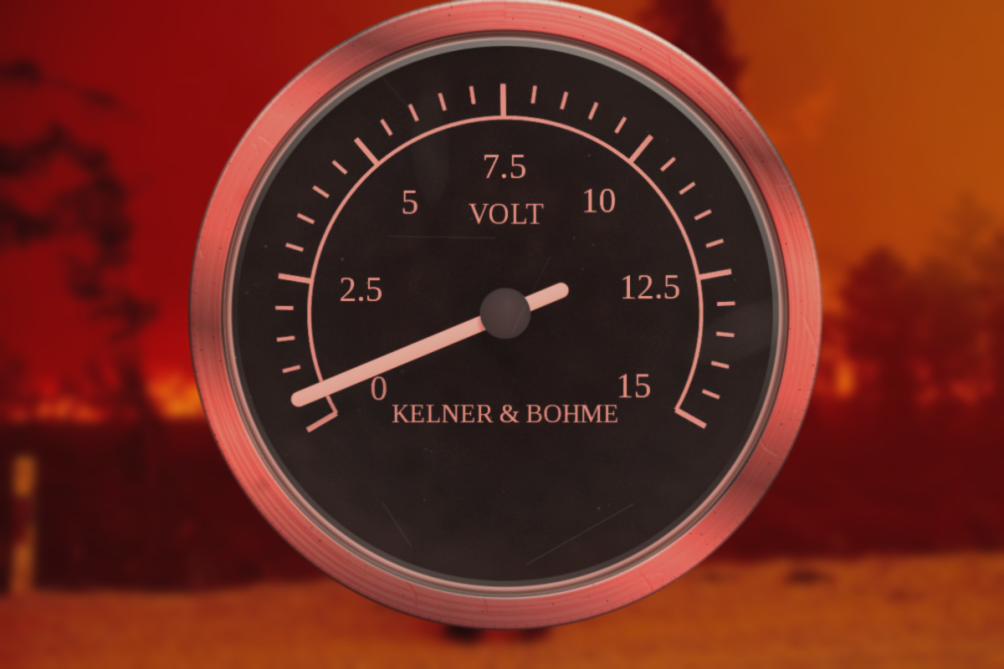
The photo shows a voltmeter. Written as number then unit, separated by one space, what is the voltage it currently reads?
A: 0.5 V
